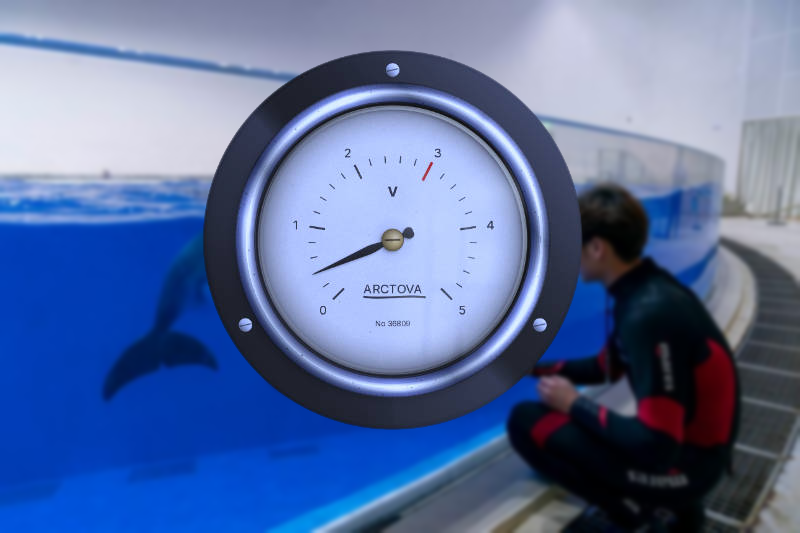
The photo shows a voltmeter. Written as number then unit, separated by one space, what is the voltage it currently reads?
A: 0.4 V
